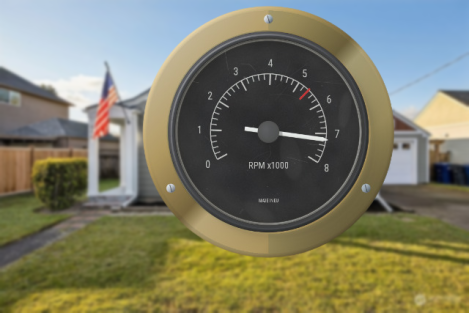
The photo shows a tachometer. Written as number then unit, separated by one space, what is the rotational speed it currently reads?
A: 7200 rpm
